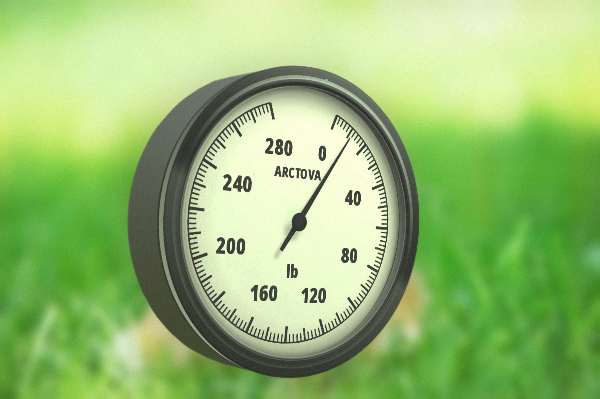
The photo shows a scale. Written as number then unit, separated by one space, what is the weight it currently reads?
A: 10 lb
